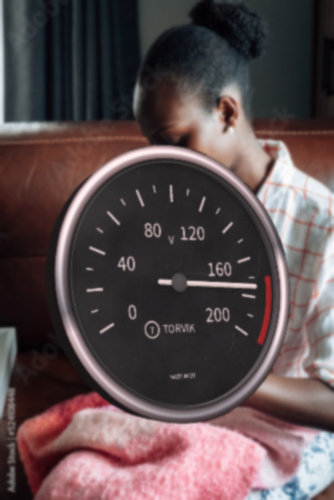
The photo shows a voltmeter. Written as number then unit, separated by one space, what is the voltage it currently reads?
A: 175 V
